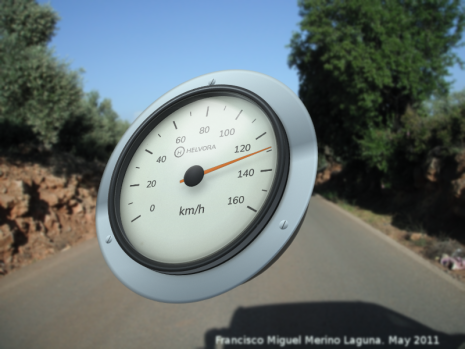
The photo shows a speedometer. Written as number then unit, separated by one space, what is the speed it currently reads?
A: 130 km/h
